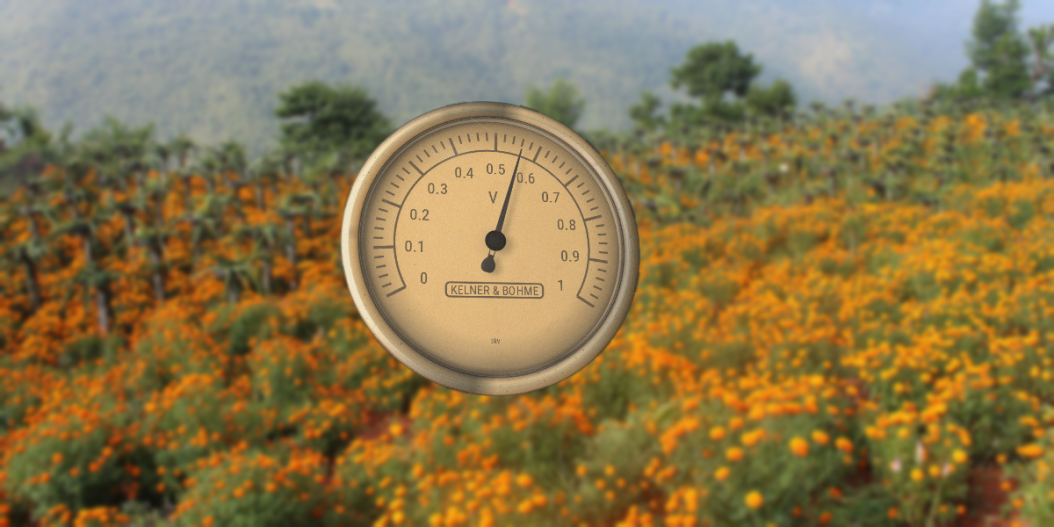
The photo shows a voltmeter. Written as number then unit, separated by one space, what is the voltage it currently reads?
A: 0.56 V
